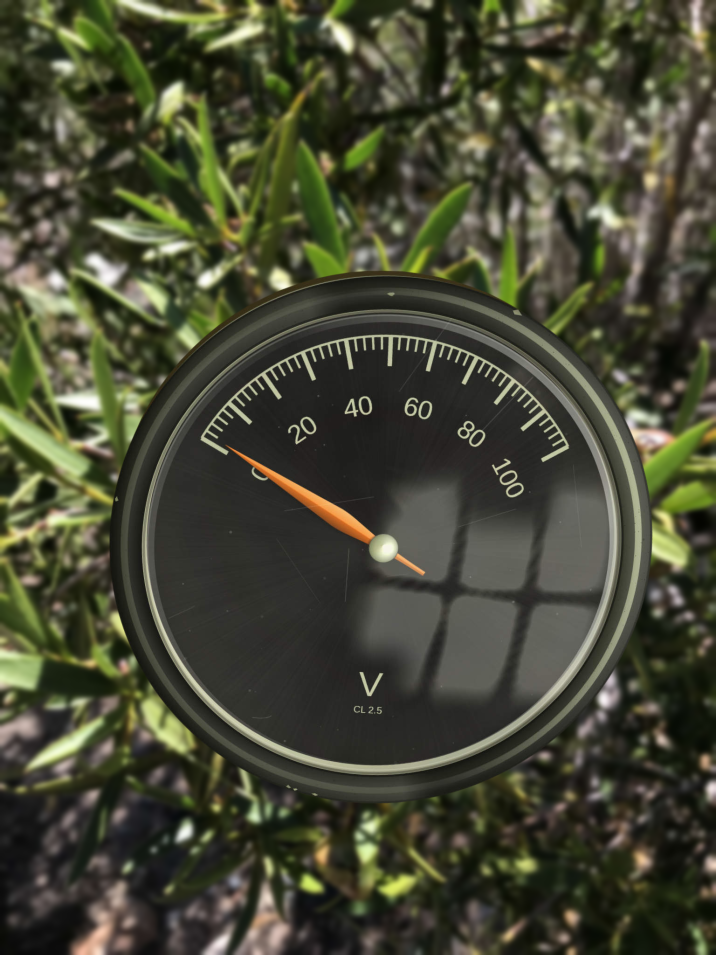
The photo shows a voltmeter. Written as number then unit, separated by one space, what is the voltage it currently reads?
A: 2 V
